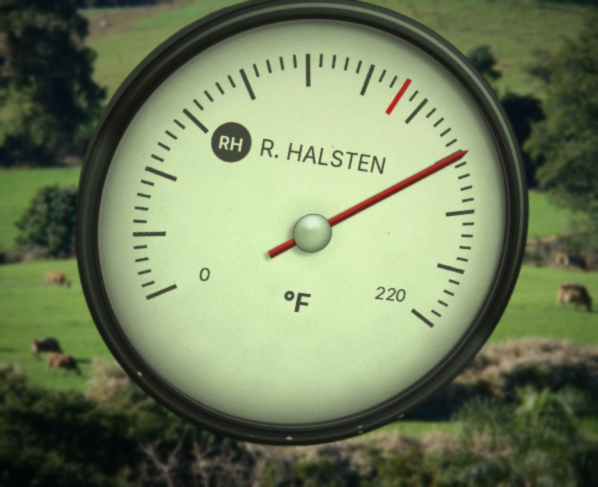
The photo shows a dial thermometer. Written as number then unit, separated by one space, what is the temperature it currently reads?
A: 160 °F
